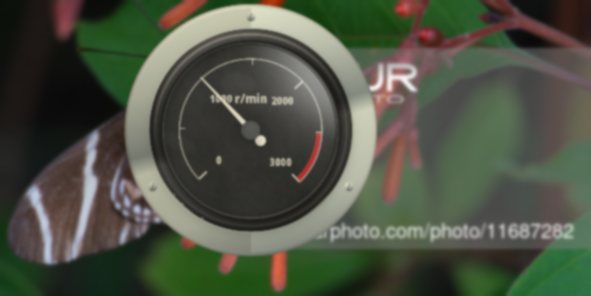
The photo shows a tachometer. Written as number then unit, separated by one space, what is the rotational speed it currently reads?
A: 1000 rpm
